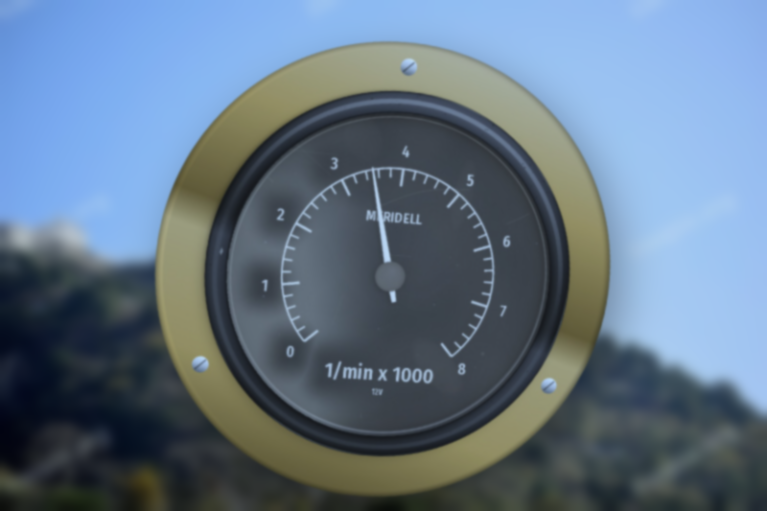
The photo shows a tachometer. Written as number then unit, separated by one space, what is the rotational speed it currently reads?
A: 3500 rpm
